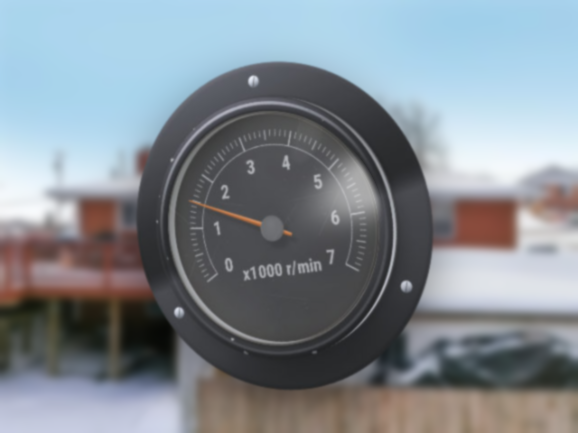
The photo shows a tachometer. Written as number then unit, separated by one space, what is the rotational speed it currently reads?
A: 1500 rpm
